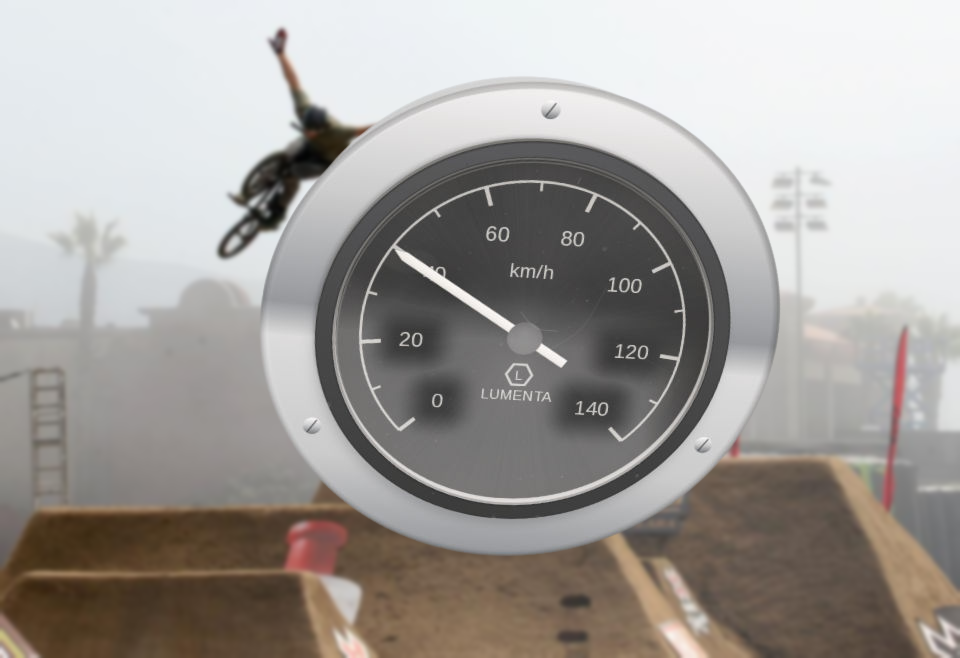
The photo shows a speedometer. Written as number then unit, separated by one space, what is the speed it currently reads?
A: 40 km/h
